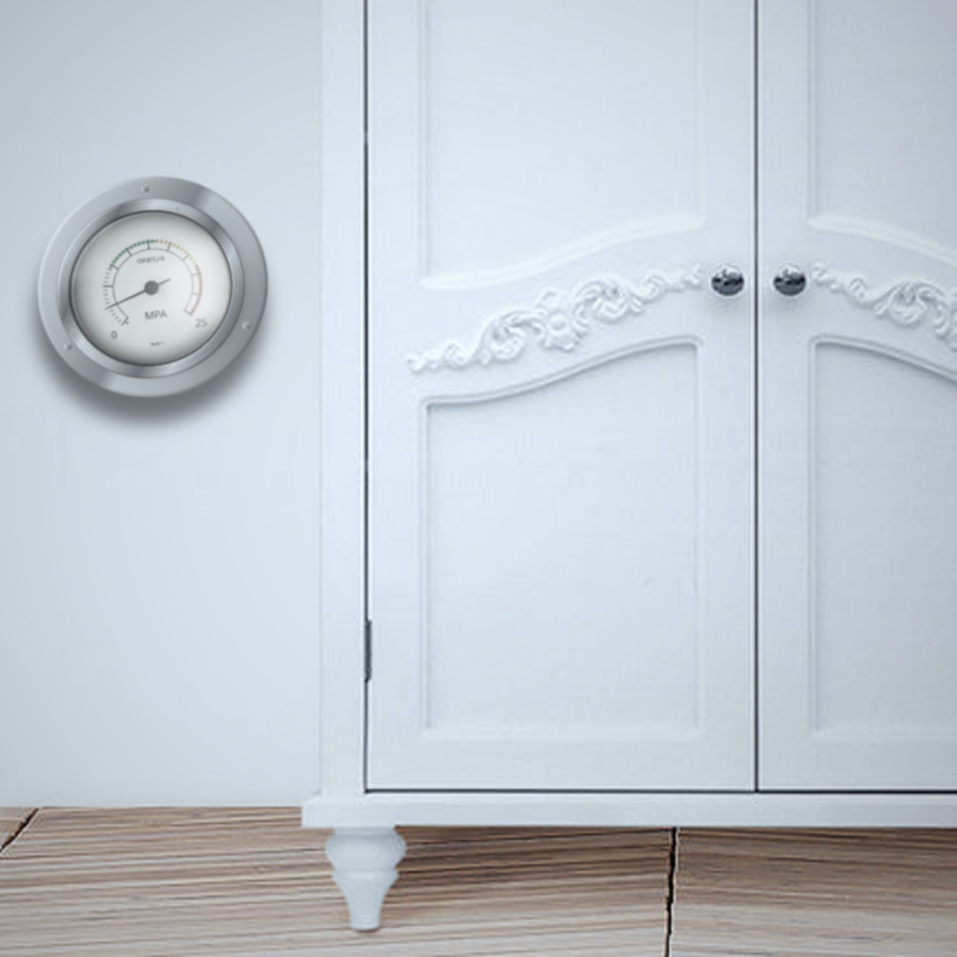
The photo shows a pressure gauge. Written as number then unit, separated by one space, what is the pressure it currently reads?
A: 2.5 MPa
